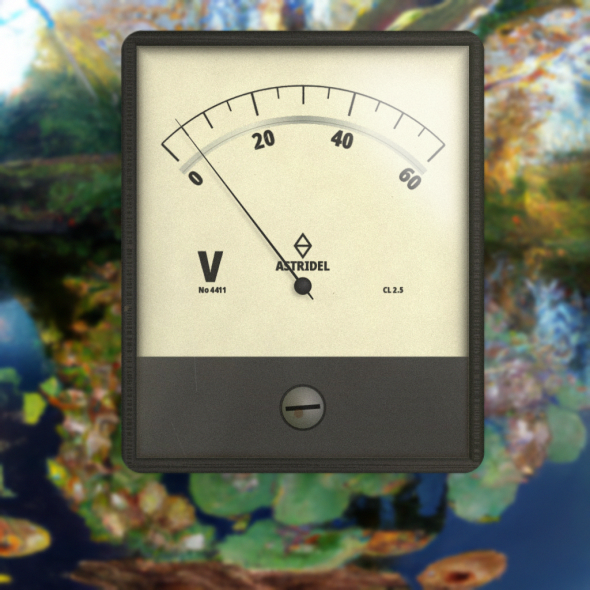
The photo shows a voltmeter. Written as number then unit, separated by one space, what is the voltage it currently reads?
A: 5 V
